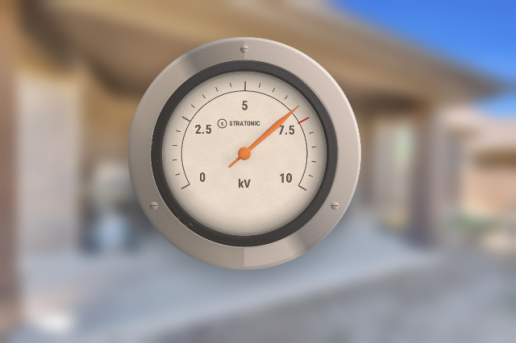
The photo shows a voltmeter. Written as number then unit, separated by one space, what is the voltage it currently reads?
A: 7 kV
